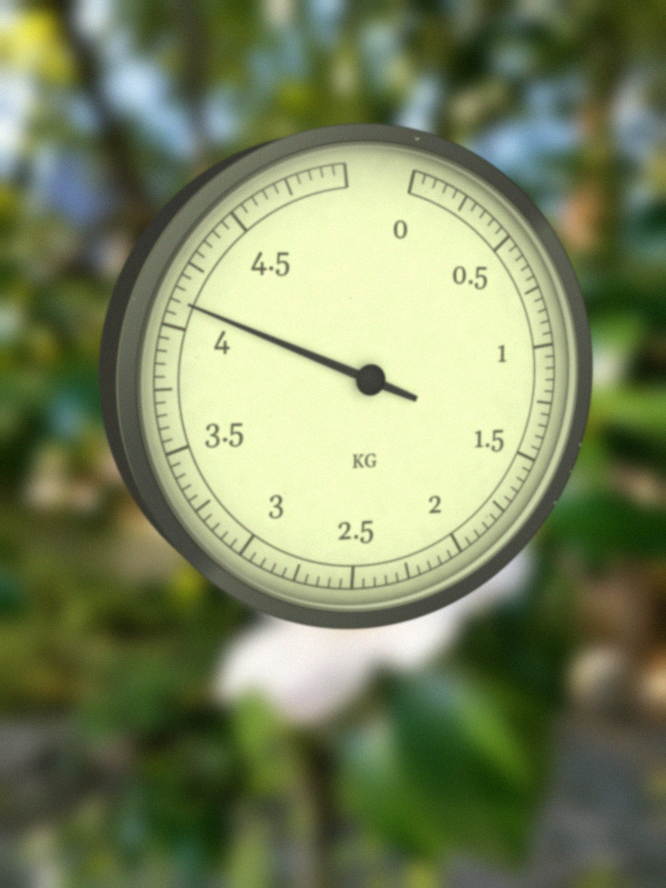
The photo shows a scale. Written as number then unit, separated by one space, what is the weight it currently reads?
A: 4.1 kg
